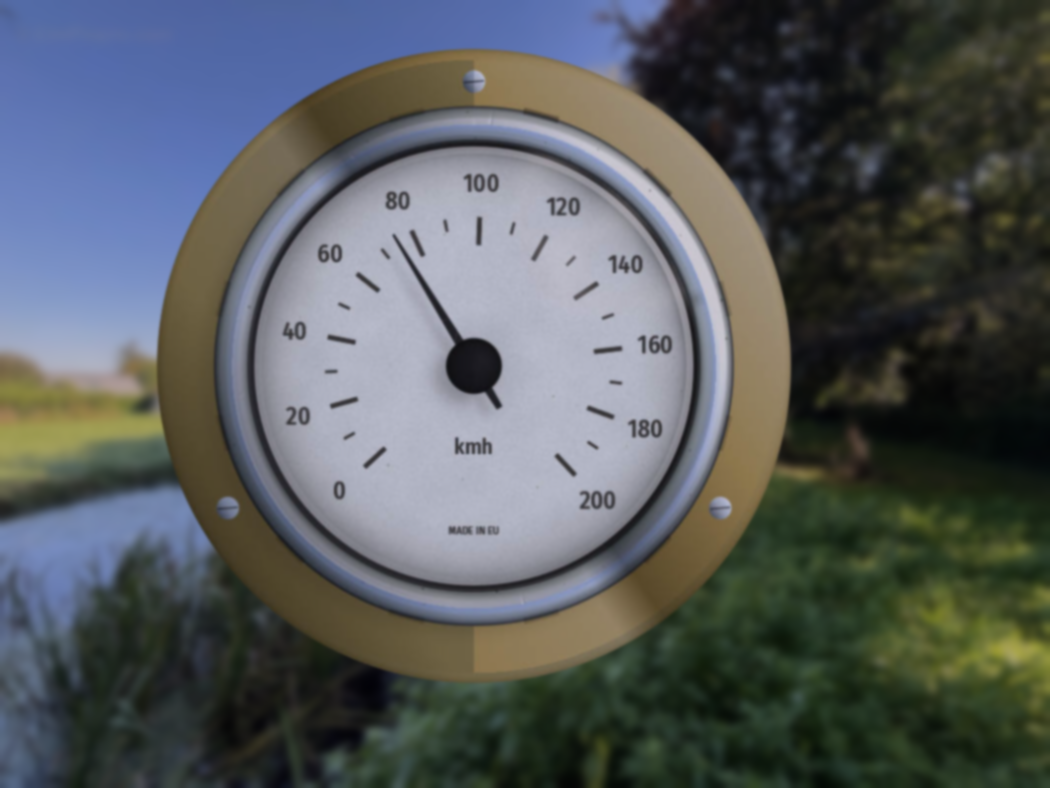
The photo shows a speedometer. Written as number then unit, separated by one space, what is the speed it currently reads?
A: 75 km/h
